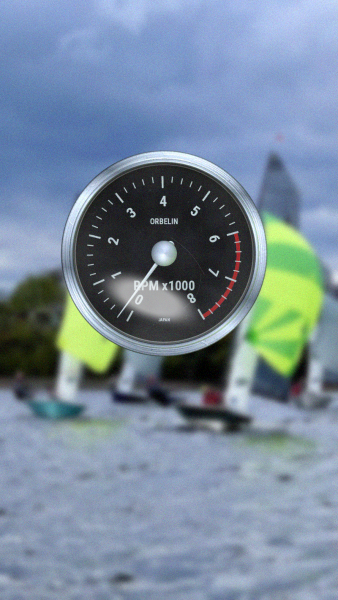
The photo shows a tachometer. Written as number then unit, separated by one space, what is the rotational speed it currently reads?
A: 200 rpm
